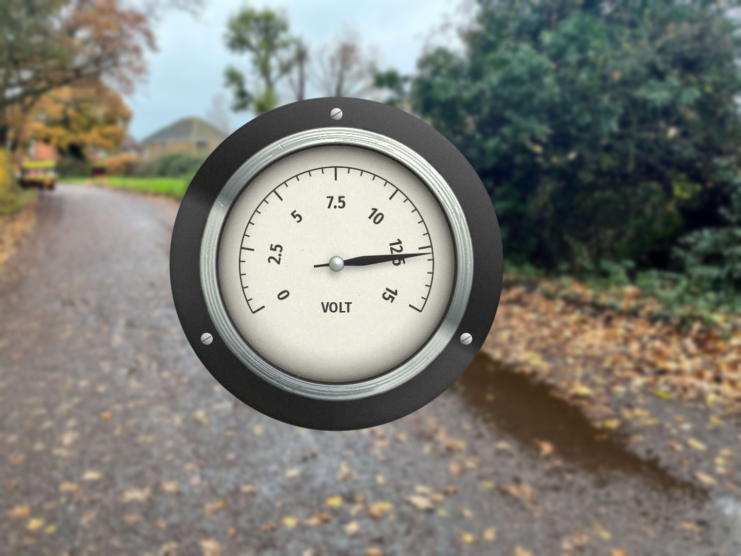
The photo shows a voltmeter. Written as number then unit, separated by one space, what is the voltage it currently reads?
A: 12.75 V
